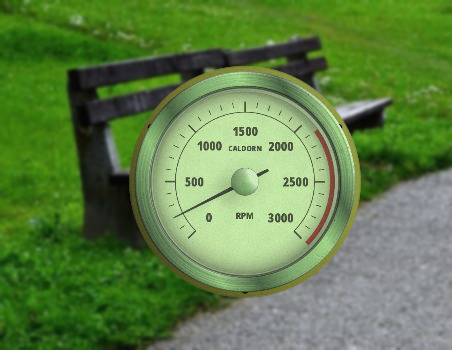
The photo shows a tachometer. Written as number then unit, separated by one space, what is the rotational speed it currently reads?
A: 200 rpm
